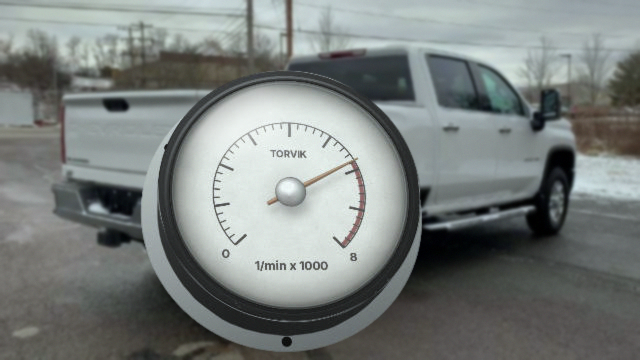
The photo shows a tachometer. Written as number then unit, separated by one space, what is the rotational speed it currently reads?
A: 5800 rpm
